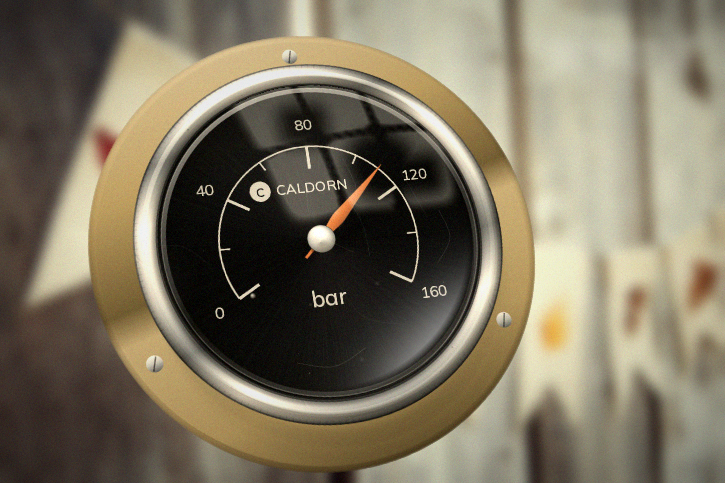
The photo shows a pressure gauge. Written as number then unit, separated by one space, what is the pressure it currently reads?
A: 110 bar
